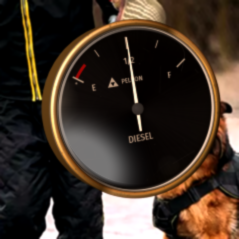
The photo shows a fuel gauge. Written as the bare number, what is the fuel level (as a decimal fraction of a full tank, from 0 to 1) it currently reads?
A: 0.5
